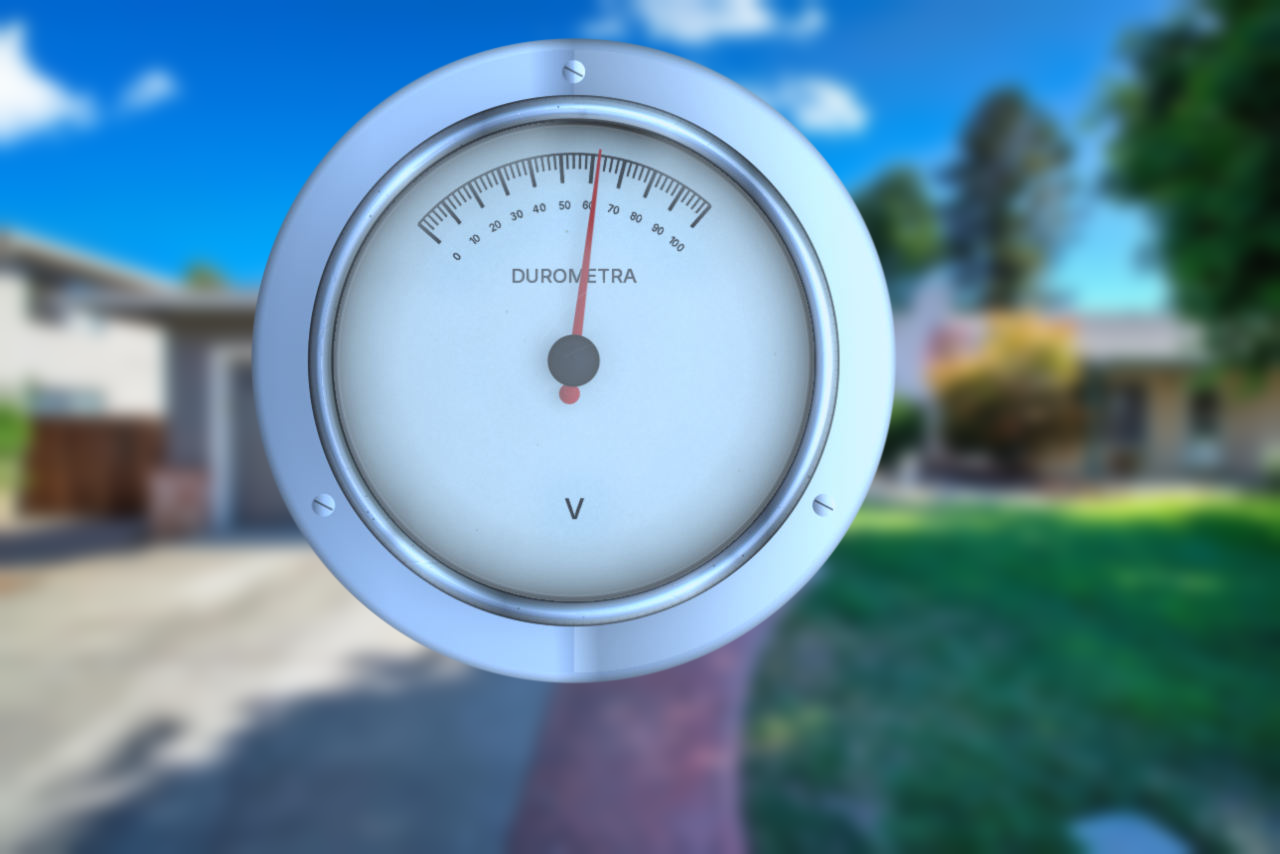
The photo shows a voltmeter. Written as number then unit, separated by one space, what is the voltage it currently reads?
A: 62 V
